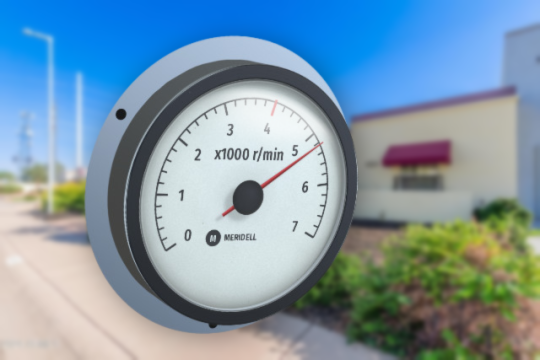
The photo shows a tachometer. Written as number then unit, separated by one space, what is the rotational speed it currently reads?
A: 5200 rpm
